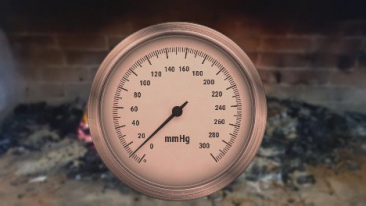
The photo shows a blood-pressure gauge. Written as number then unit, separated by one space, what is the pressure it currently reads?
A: 10 mmHg
